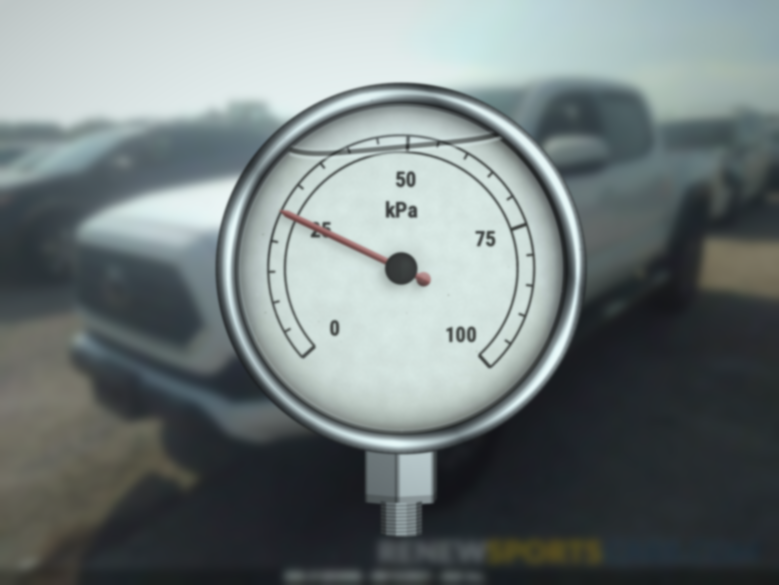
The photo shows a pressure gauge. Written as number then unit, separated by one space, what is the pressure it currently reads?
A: 25 kPa
